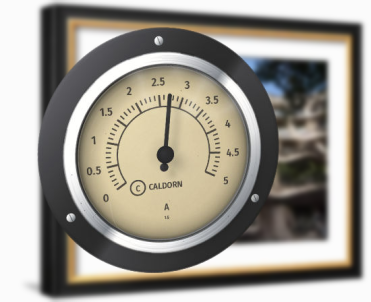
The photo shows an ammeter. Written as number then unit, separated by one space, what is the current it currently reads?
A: 2.7 A
